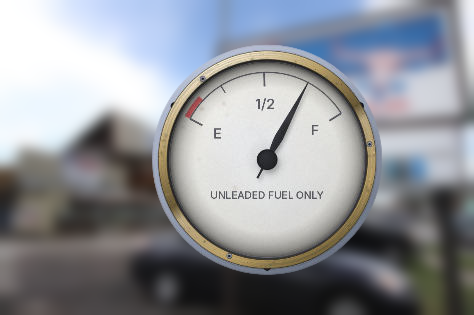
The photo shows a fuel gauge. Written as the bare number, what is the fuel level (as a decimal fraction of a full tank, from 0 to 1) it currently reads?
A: 0.75
